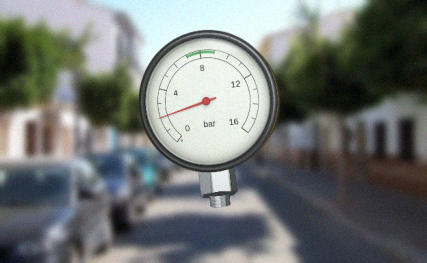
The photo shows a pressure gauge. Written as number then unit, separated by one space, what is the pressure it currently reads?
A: 2 bar
